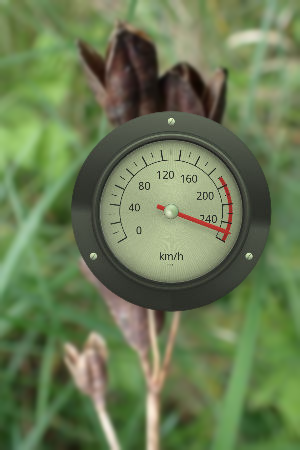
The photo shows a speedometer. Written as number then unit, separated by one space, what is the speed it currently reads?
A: 250 km/h
